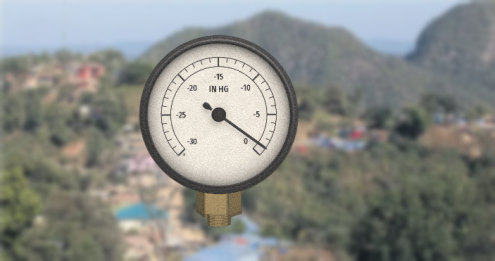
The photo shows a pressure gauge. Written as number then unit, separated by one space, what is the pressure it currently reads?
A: -1 inHg
